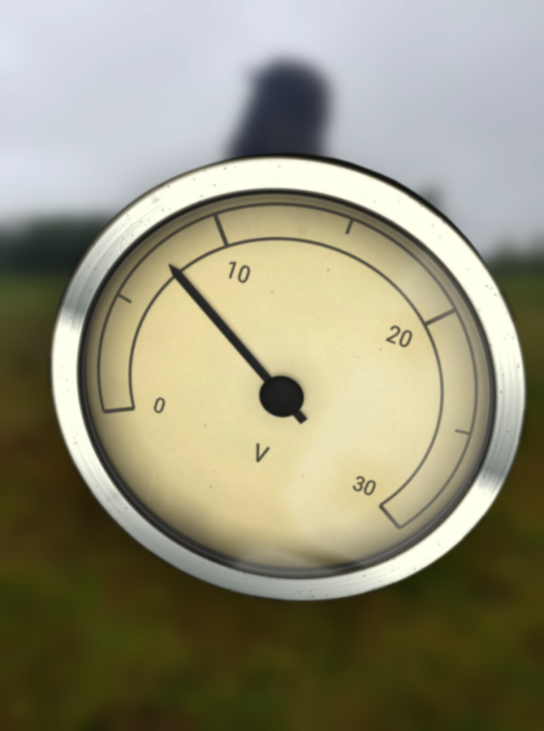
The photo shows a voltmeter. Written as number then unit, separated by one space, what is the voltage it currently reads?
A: 7.5 V
